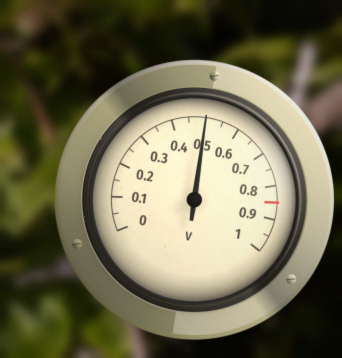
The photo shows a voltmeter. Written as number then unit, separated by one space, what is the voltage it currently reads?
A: 0.5 V
